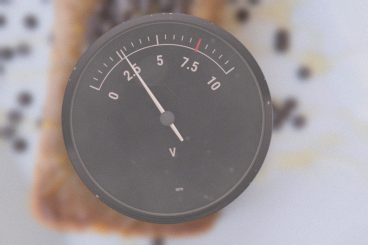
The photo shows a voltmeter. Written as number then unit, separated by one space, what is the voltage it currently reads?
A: 2.75 V
